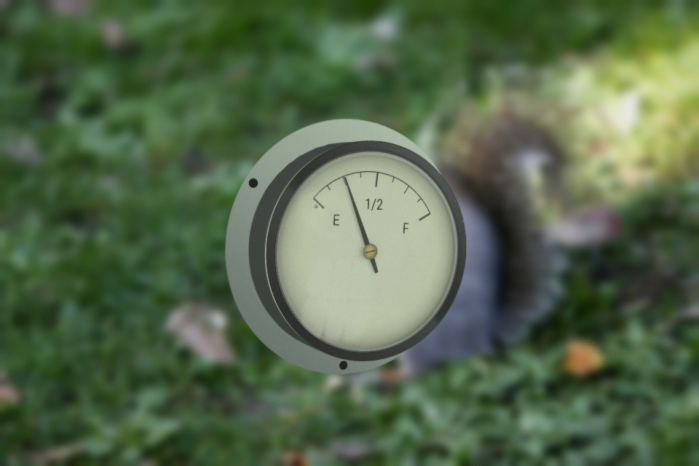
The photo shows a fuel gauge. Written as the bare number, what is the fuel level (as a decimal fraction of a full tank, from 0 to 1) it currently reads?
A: 0.25
